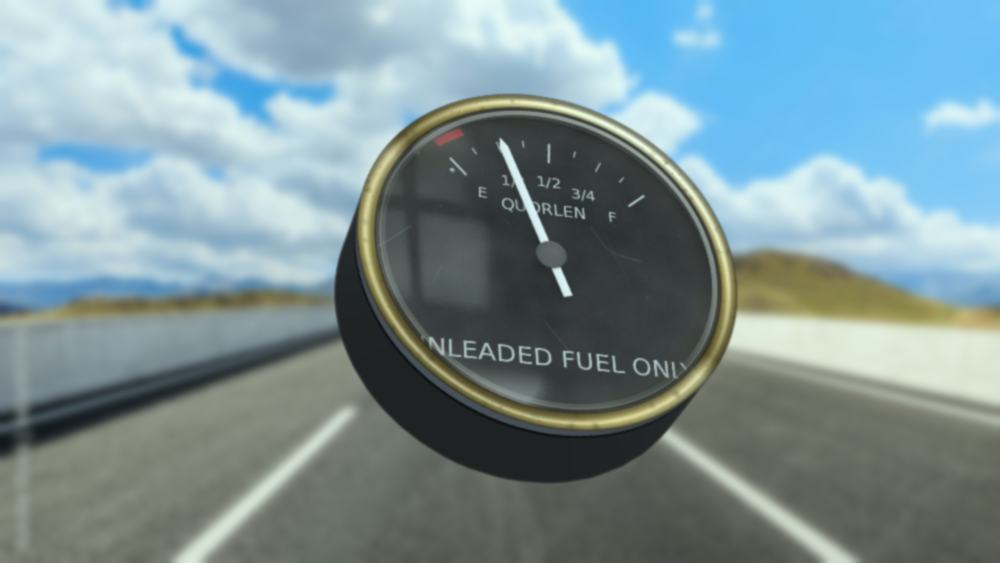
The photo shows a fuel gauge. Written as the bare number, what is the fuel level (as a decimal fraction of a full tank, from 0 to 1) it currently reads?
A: 0.25
